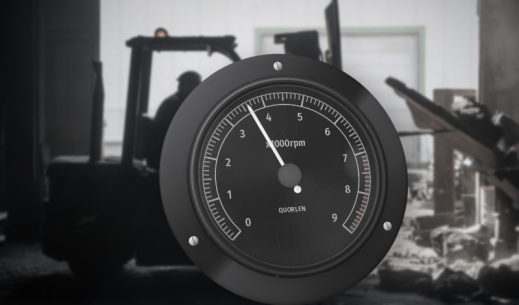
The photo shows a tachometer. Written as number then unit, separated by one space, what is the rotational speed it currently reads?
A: 3600 rpm
